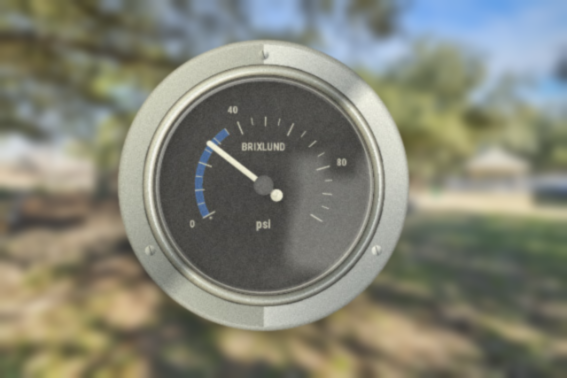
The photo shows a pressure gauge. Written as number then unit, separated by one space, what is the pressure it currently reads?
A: 27.5 psi
